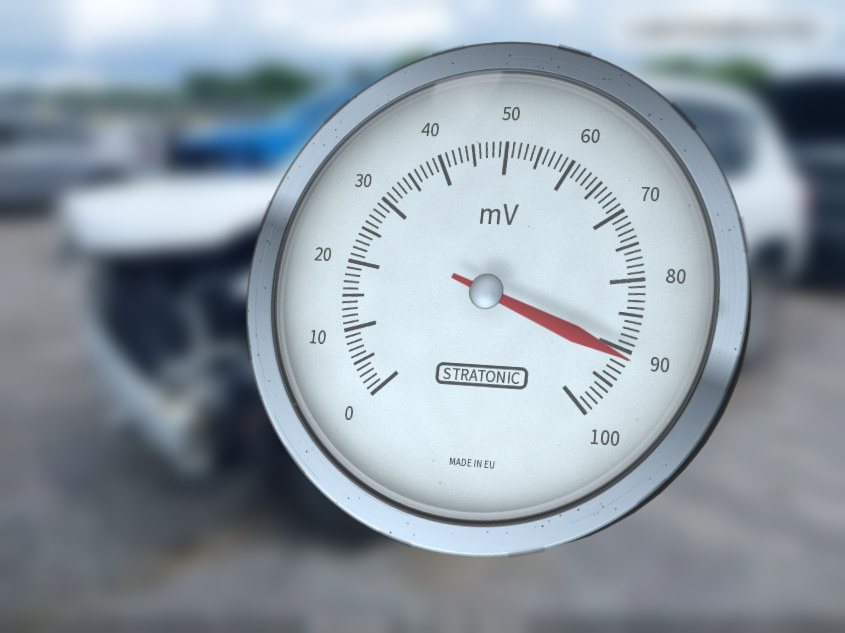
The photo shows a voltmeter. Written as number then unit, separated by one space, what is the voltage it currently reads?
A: 91 mV
